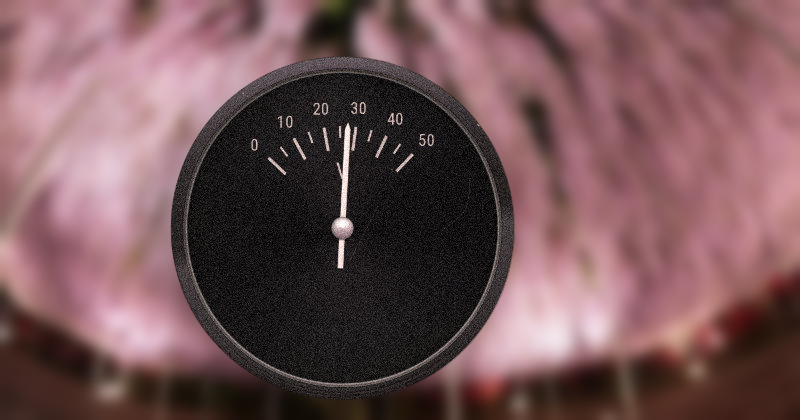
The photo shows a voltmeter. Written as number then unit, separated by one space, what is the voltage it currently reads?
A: 27.5 V
